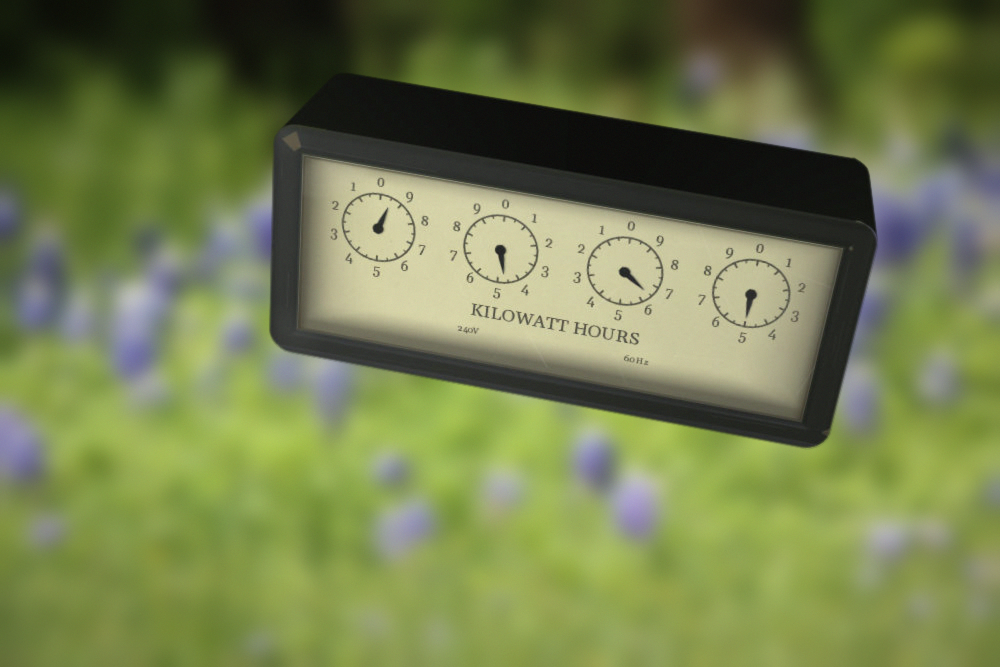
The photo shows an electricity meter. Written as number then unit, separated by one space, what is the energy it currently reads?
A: 9465 kWh
